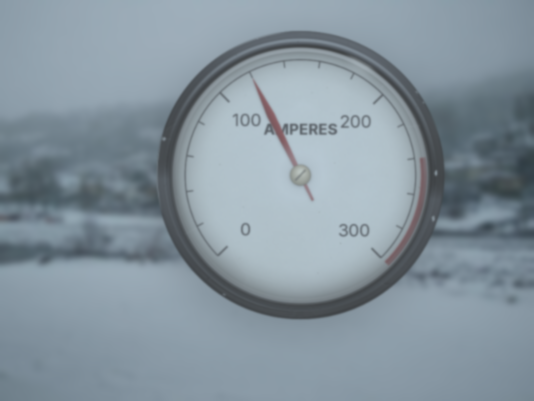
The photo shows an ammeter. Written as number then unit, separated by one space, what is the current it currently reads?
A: 120 A
